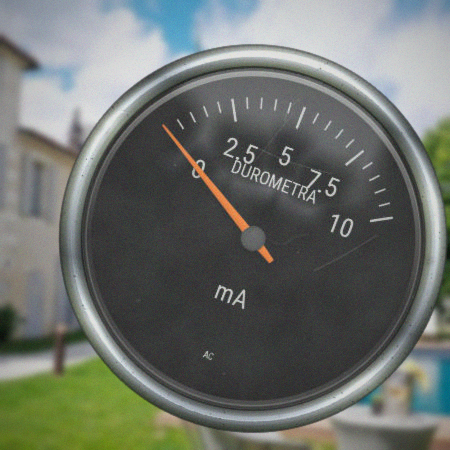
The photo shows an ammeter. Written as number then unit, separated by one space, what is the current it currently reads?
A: 0 mA
